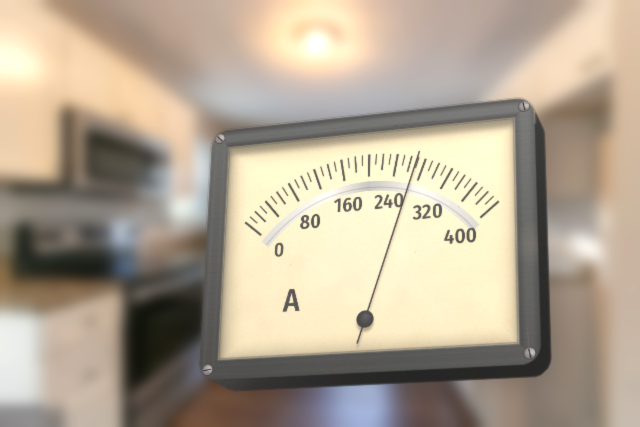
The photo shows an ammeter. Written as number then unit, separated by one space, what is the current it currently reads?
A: 270 A
